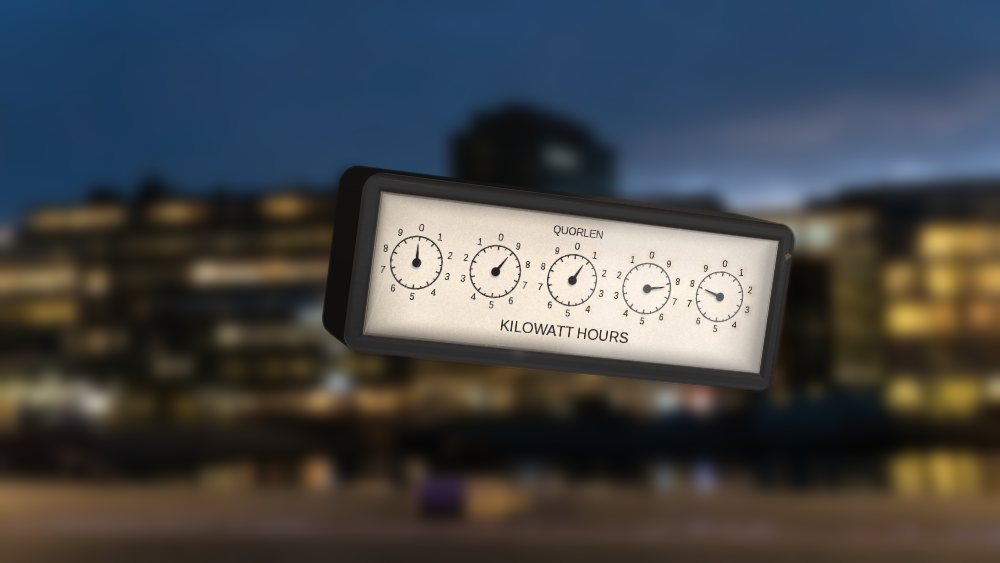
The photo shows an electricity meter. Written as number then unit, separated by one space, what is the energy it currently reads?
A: 99078 kWh
